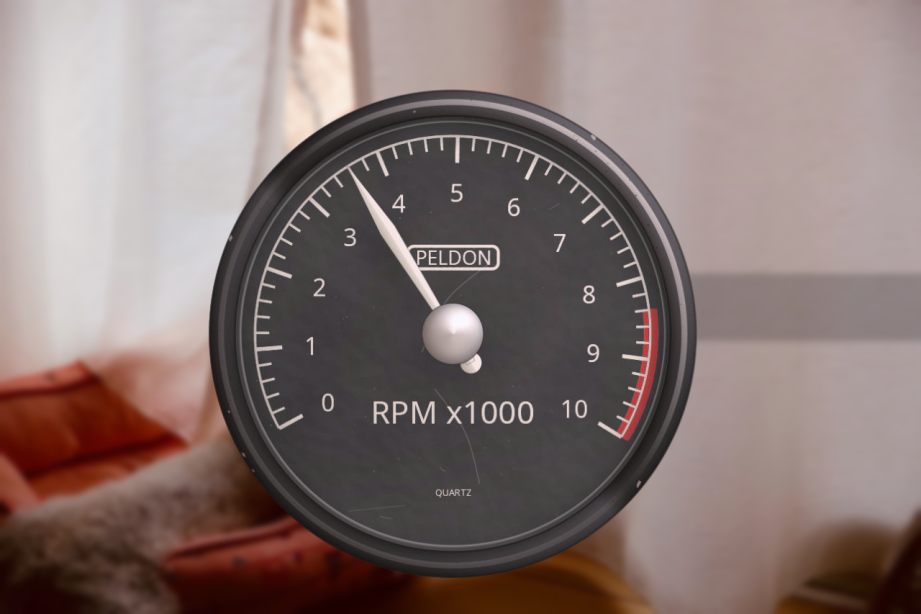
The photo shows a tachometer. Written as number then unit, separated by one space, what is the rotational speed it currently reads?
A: 3600 rpm
